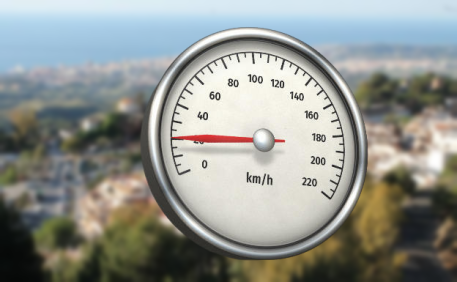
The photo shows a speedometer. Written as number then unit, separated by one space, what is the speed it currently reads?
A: 20 km/h
